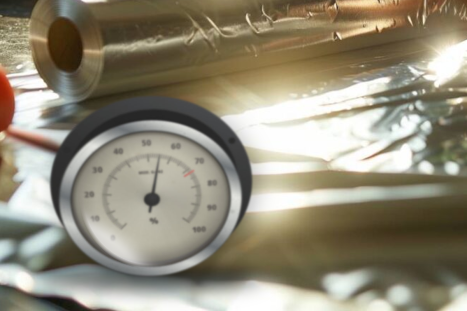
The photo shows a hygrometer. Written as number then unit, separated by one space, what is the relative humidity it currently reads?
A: 55 %
